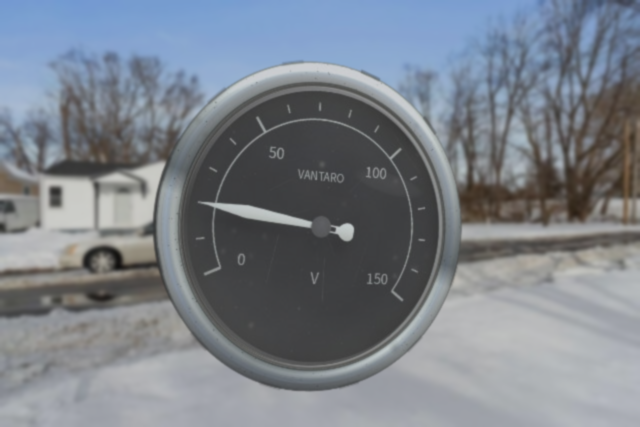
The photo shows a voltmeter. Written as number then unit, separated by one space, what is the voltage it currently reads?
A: 20 V
